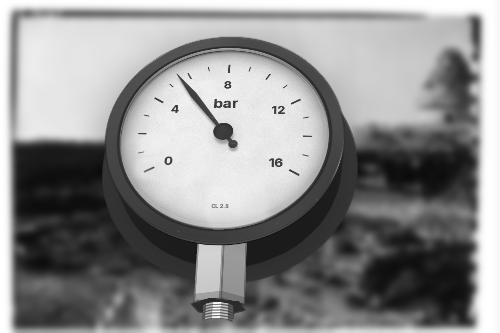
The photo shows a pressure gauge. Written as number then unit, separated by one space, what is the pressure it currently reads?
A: 5.5 bar
